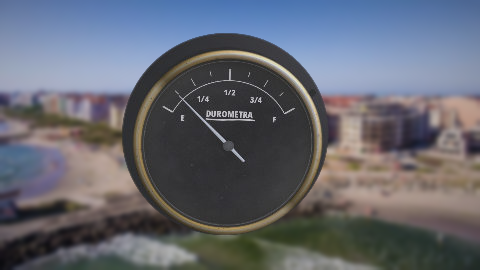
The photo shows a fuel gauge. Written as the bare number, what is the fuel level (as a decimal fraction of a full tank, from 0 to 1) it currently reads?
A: 0.125
